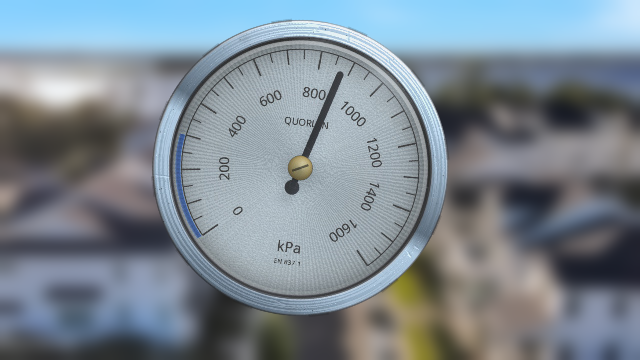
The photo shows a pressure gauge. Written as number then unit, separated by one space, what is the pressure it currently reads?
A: 875 kPa
